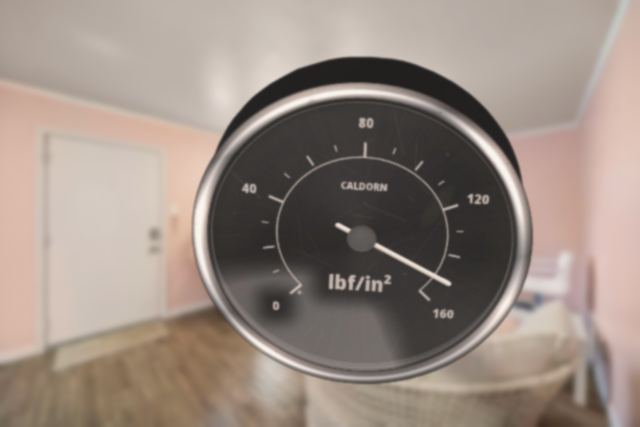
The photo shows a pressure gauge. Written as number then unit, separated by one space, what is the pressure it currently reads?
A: 150 psi
